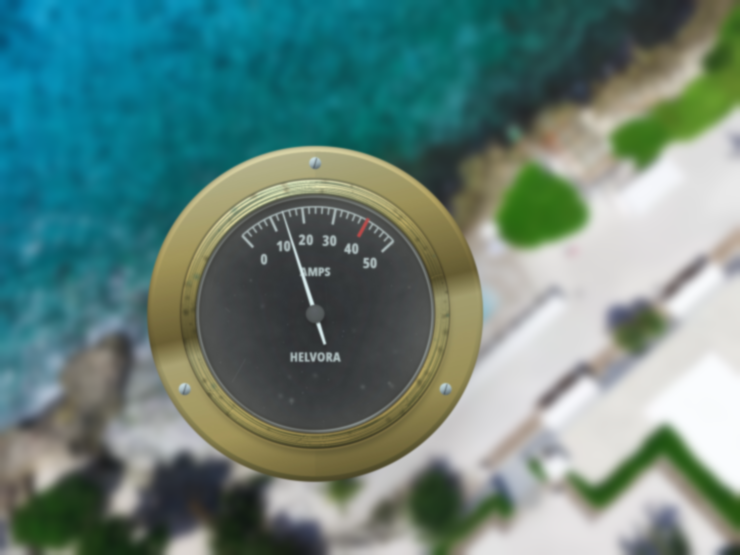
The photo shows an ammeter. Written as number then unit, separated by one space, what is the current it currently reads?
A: 14 A
